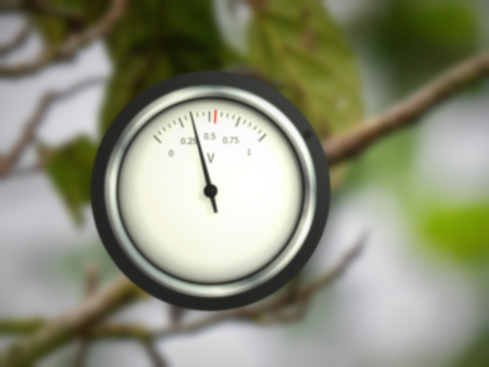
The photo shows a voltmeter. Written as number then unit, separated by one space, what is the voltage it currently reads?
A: 0.35 V
